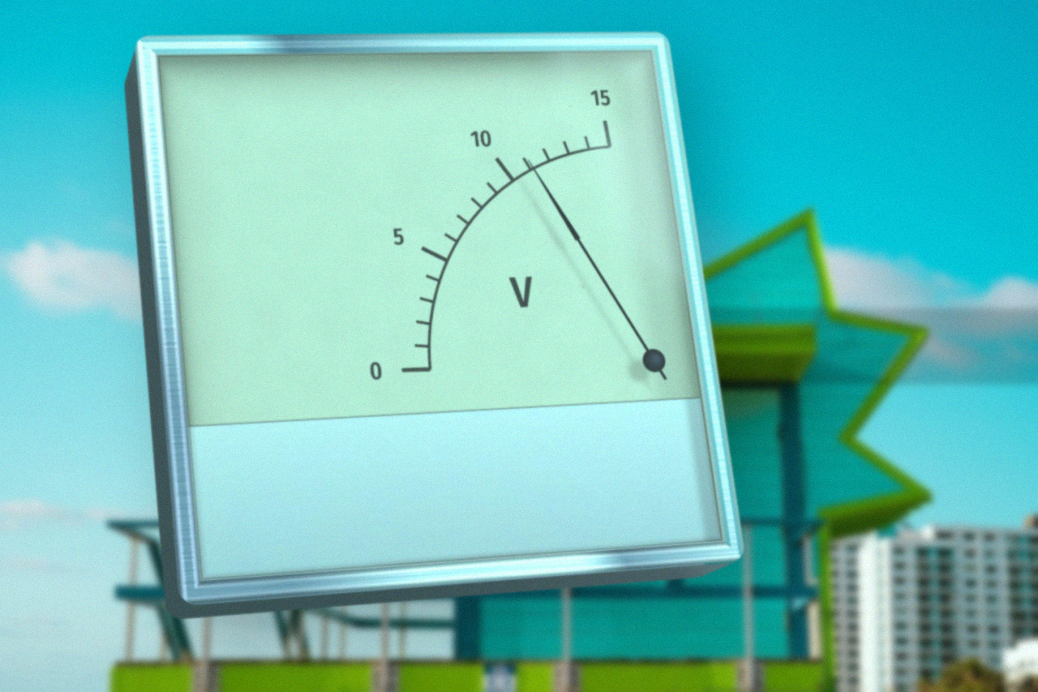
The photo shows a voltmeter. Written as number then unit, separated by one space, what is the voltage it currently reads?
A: 11 V
